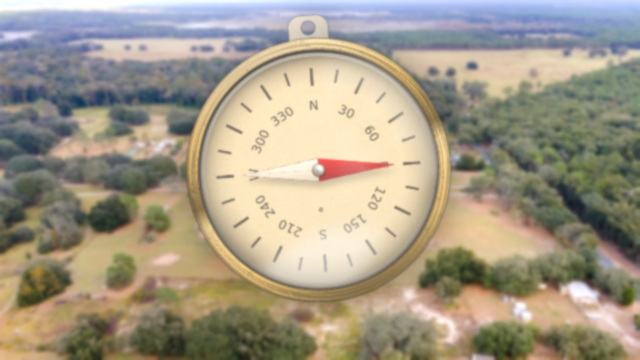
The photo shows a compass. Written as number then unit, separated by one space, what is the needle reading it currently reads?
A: 90 °
